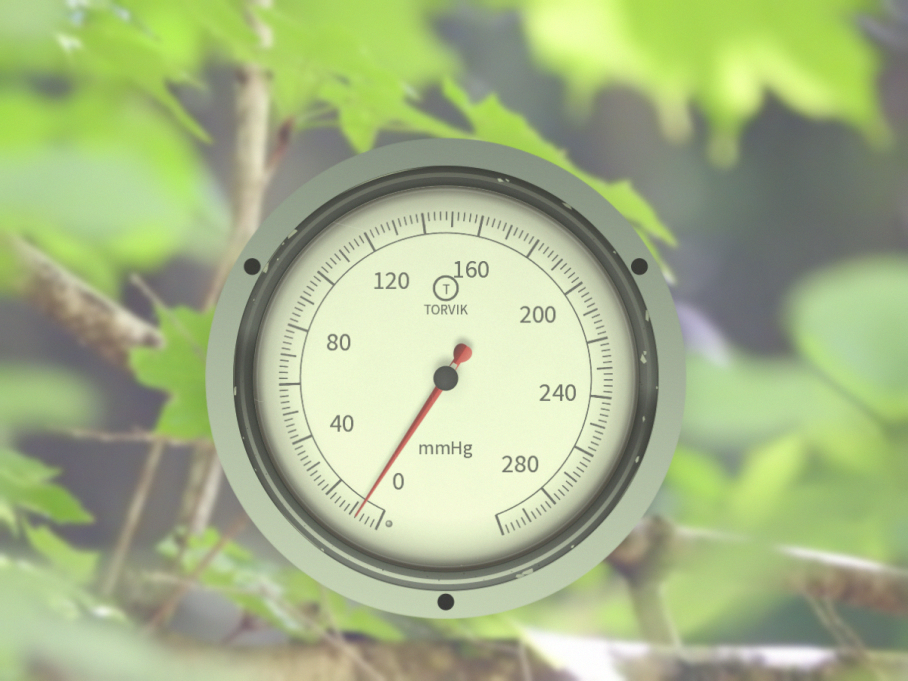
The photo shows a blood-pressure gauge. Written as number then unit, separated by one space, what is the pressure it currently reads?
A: 8 mmHg
